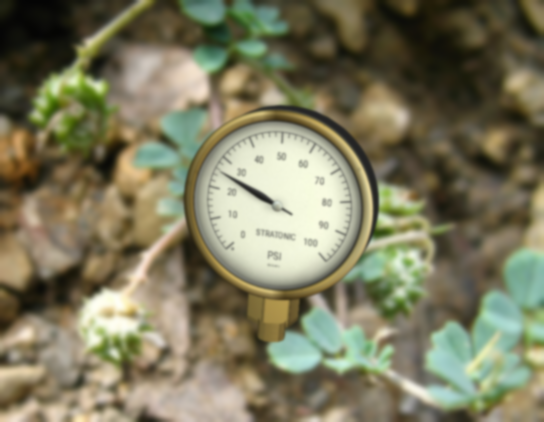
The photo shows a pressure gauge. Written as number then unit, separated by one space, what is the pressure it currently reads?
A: 26 psi
